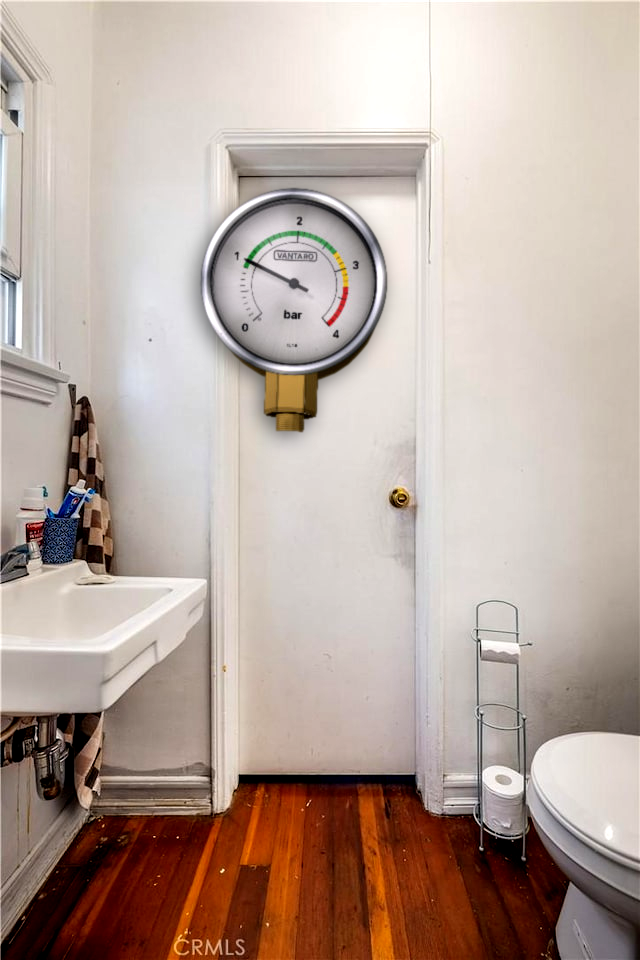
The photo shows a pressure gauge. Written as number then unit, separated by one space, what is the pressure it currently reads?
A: 1 bar
